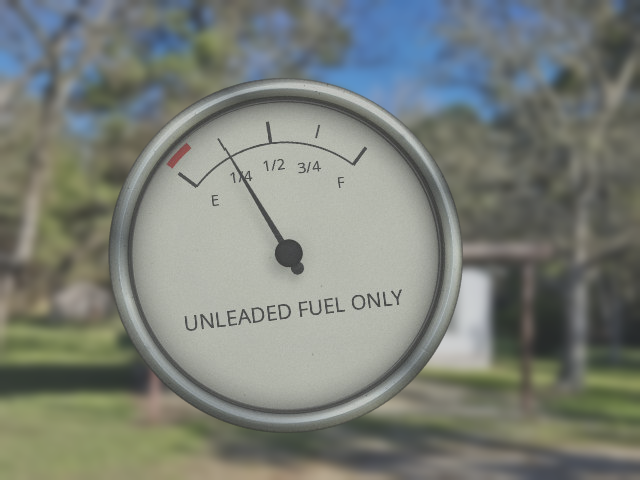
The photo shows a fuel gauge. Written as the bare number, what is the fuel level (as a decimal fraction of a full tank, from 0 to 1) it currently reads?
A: 0.25
